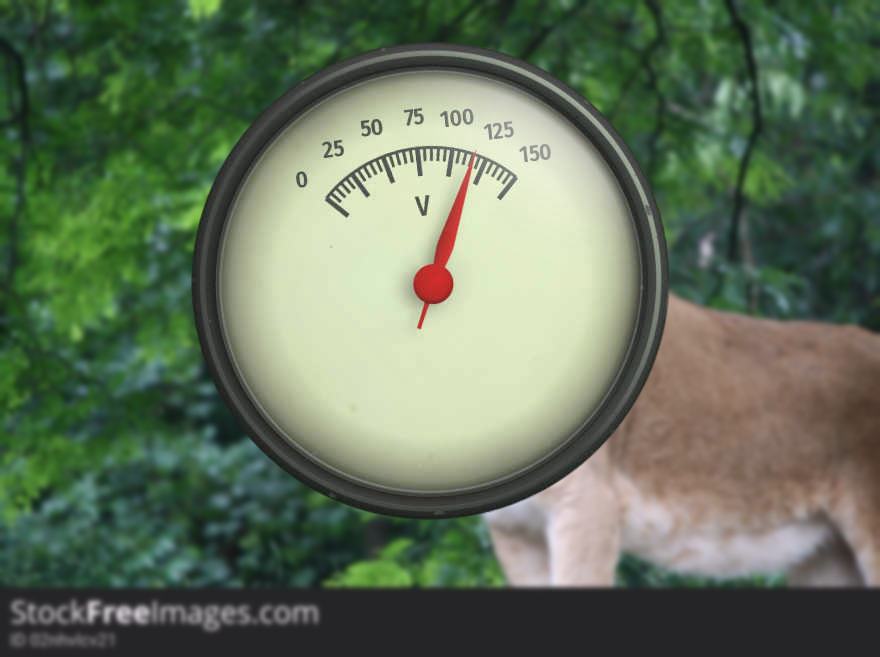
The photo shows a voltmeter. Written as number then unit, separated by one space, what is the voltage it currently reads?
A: 115 V
